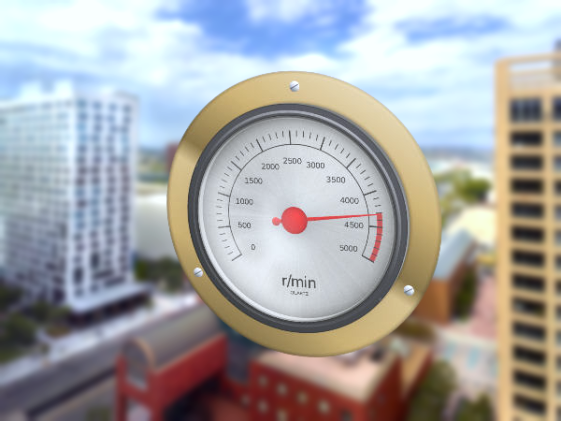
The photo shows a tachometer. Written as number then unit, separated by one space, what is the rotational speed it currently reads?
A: 4300 rpm
